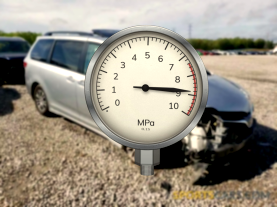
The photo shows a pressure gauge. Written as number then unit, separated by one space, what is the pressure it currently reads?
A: 8.8 MPa
